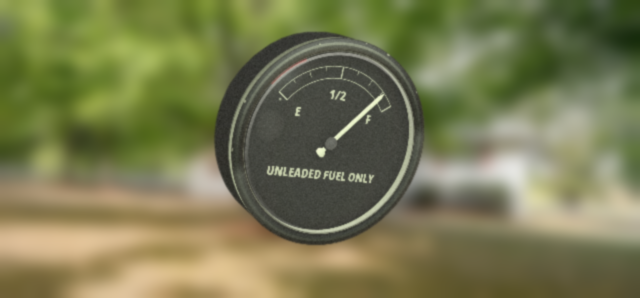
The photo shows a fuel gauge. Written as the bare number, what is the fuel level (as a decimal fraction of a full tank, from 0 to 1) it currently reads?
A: 0.875
